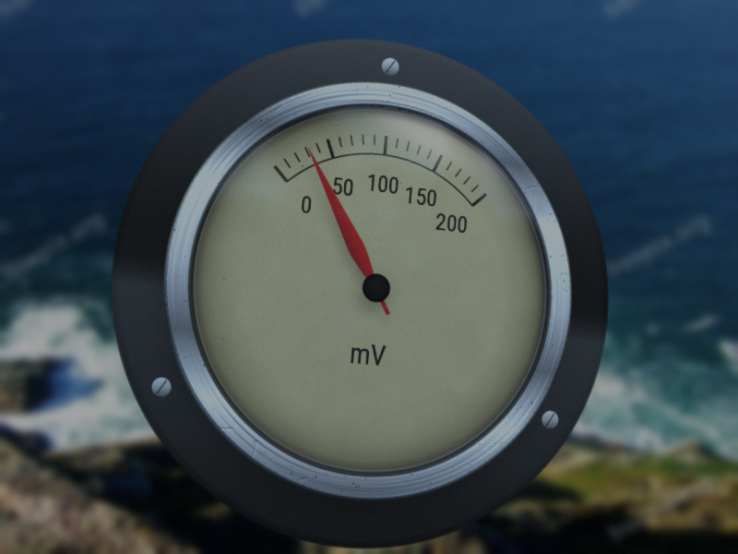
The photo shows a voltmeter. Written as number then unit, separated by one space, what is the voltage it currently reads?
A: 30 mV
